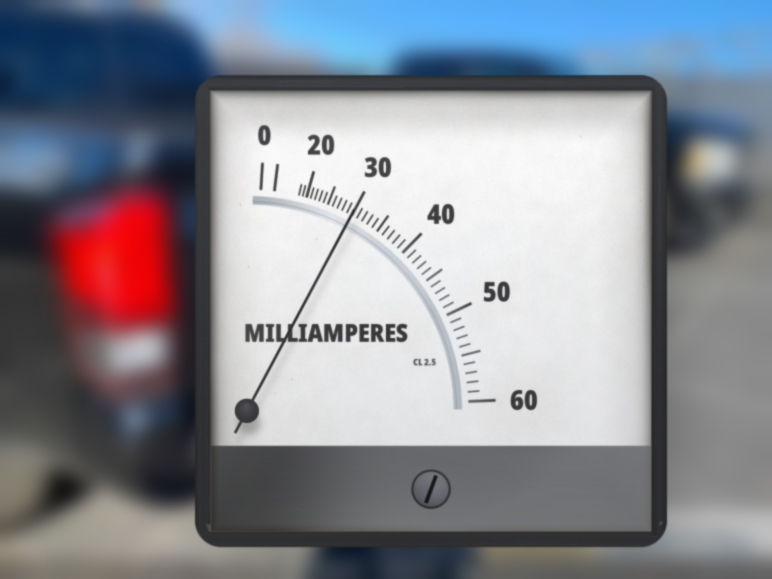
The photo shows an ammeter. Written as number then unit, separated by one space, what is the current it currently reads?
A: 30 mA
